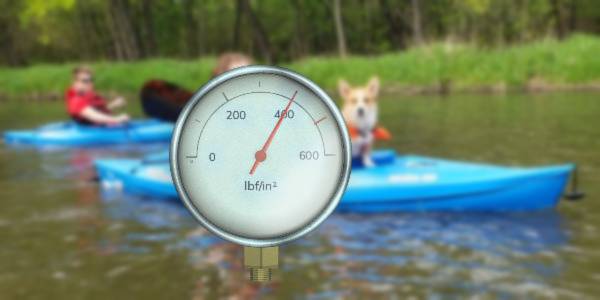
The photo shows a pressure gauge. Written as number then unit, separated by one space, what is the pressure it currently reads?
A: 400 psi
